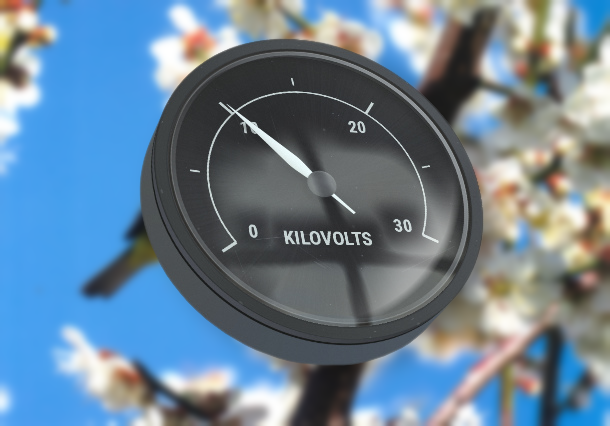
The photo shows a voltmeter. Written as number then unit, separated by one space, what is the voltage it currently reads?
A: 10 kV
